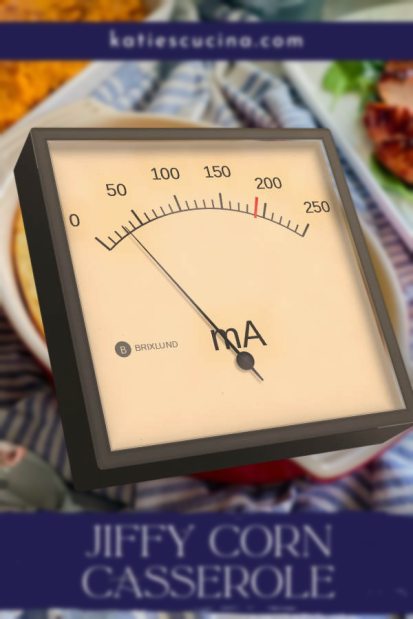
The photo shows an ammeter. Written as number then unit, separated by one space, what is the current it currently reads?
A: 30 mA
